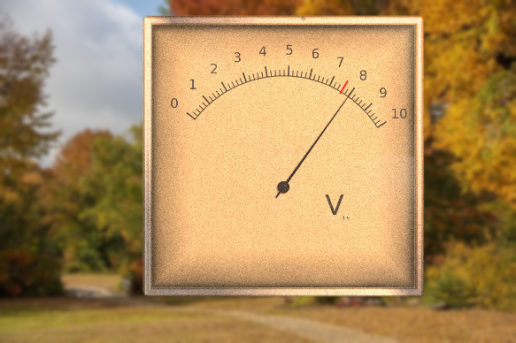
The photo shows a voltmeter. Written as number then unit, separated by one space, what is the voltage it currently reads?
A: 8 V
